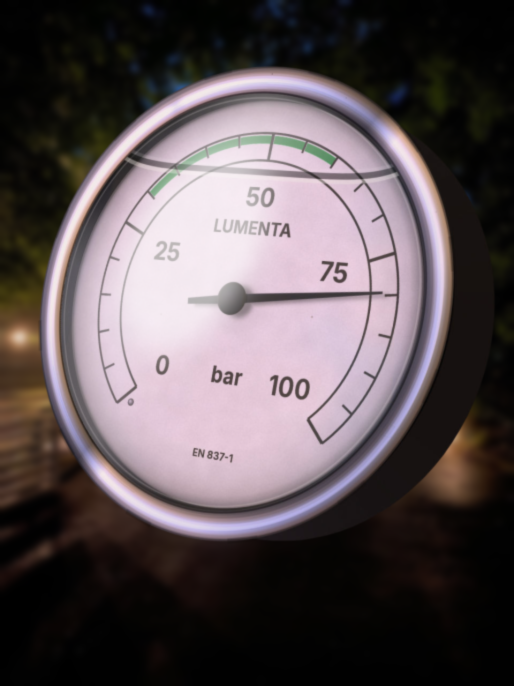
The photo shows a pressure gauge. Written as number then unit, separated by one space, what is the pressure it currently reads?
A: 80 bar
